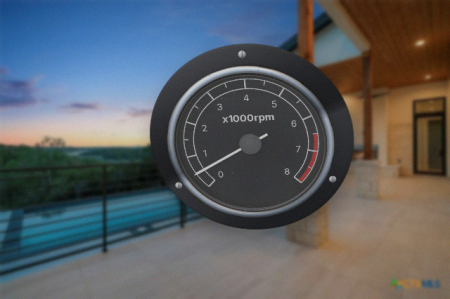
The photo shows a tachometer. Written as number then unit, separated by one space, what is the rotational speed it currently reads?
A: 500 rpm
